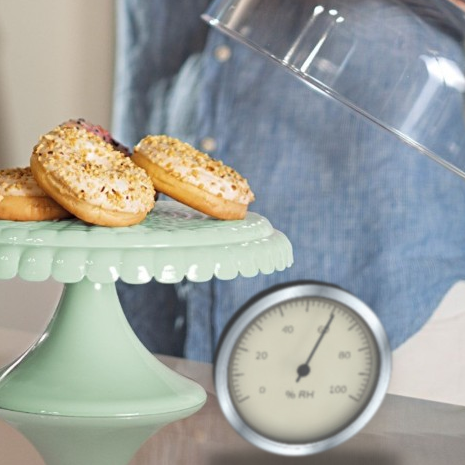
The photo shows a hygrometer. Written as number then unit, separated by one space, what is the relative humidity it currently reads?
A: 60 %
